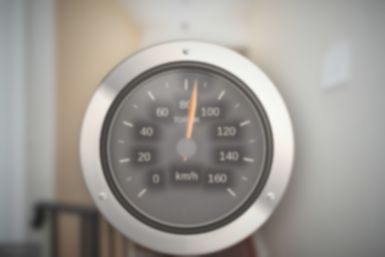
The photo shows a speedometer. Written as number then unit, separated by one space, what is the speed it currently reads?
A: 85 km/h
